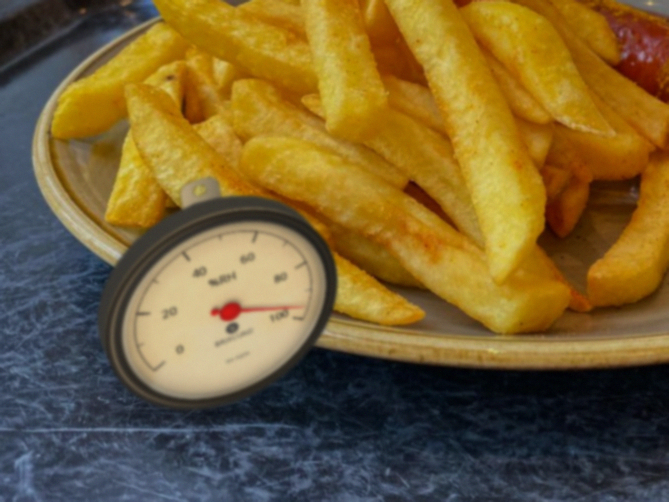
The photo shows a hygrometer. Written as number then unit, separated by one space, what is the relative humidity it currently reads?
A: 95 %
